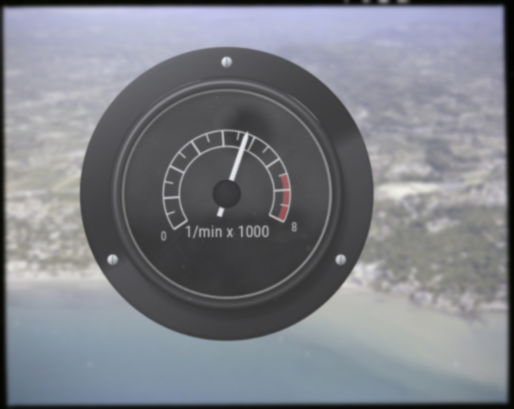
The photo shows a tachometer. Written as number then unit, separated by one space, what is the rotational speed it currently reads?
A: 4750 rpm
